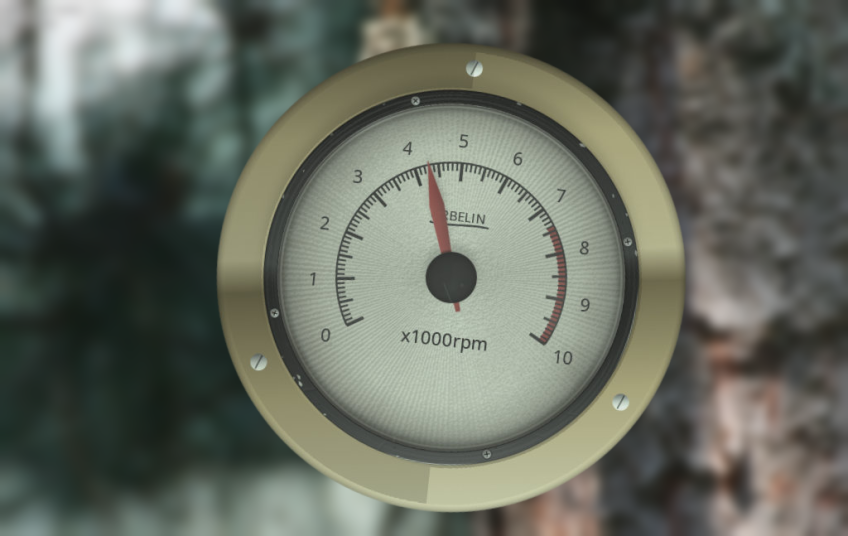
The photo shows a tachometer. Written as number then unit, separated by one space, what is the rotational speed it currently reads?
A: 4300 rpm
